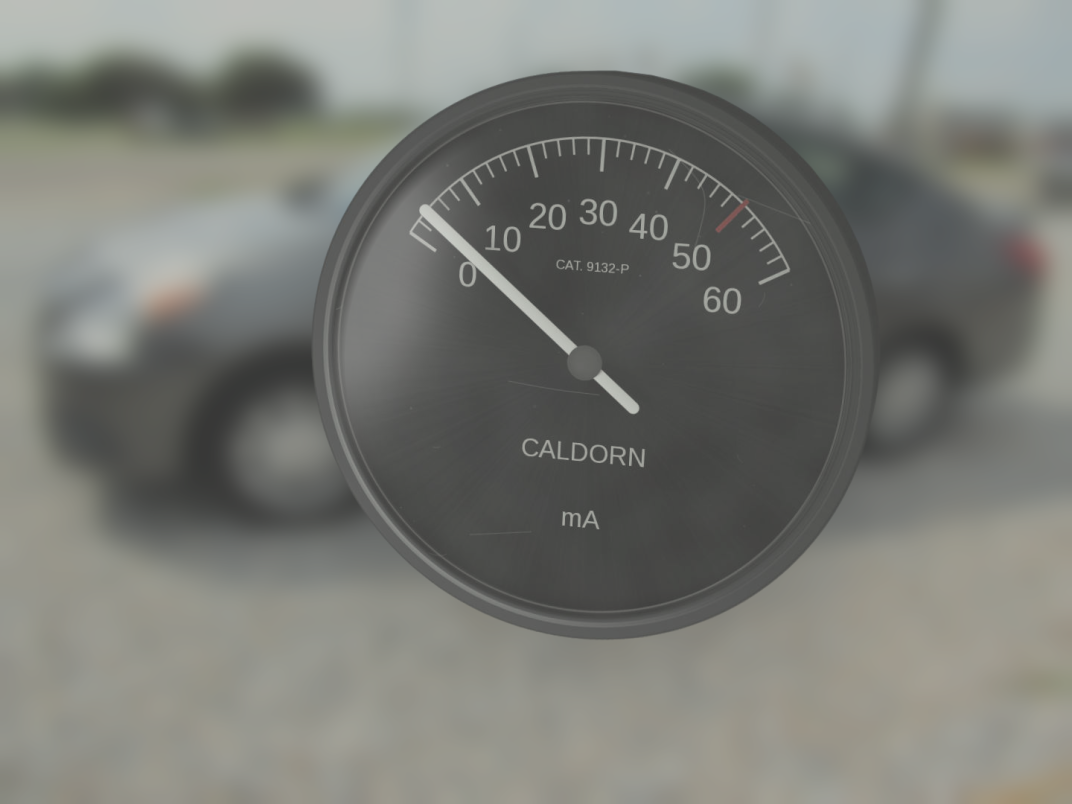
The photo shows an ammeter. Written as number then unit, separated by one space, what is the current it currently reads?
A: 4 mA
